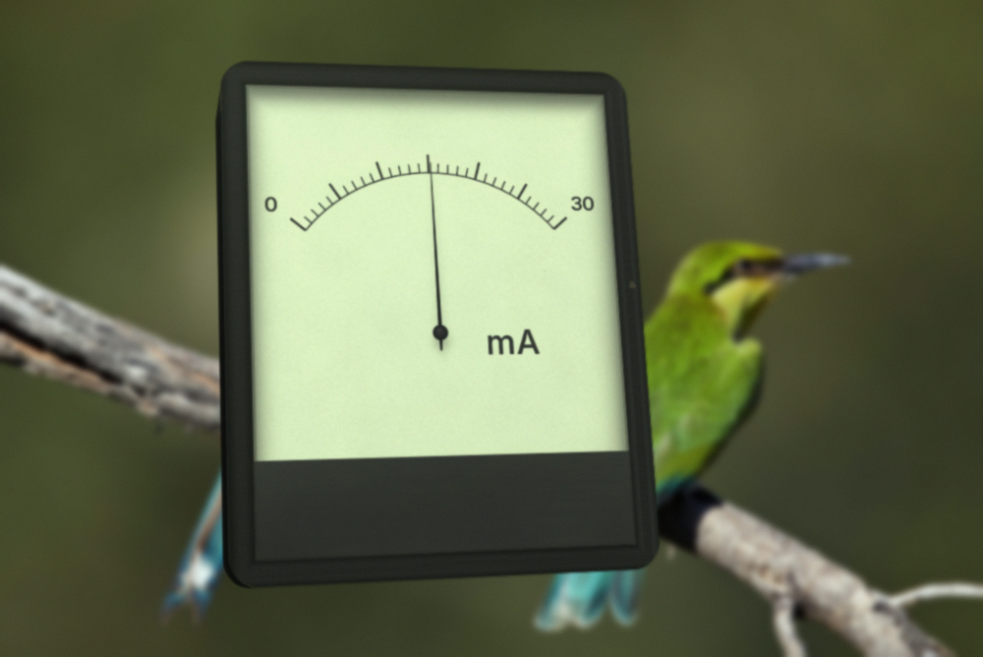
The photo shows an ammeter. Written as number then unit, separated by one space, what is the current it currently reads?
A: 15 mA
